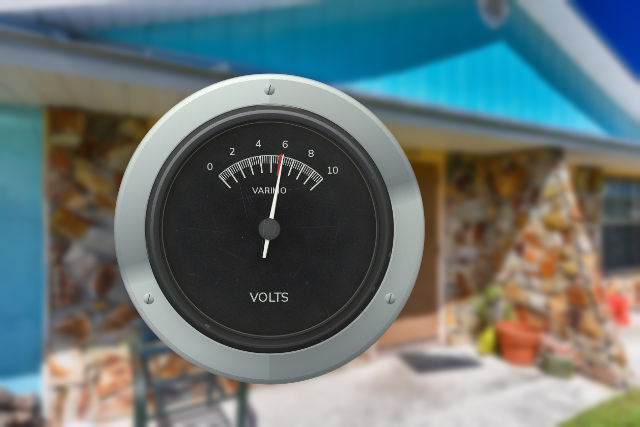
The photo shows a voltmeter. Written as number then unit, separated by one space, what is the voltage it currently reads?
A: 6 V
